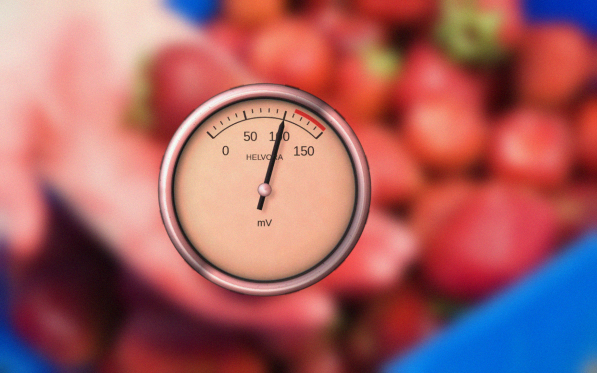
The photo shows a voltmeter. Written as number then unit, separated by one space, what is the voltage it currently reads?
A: 100 mV
